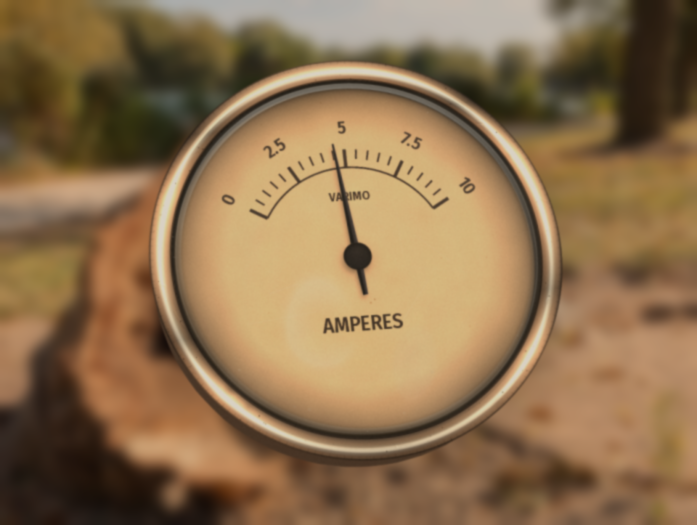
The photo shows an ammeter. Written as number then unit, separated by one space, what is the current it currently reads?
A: 4.5 A
